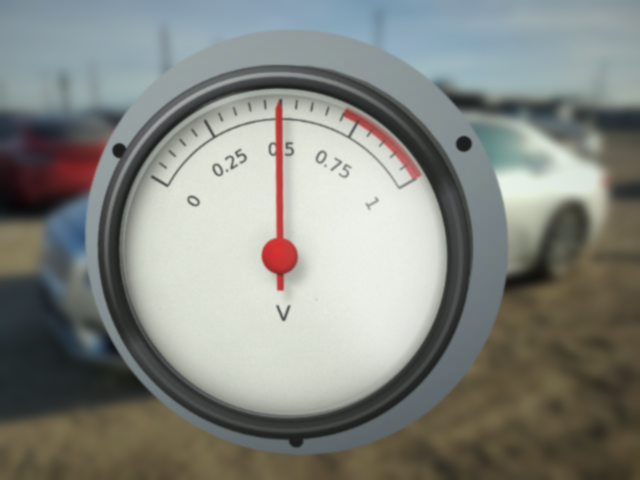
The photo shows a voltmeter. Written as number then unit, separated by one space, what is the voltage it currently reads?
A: 0.5 V
